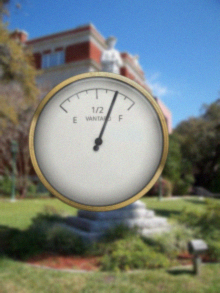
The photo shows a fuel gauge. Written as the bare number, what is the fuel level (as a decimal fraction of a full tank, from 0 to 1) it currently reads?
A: 0.75
